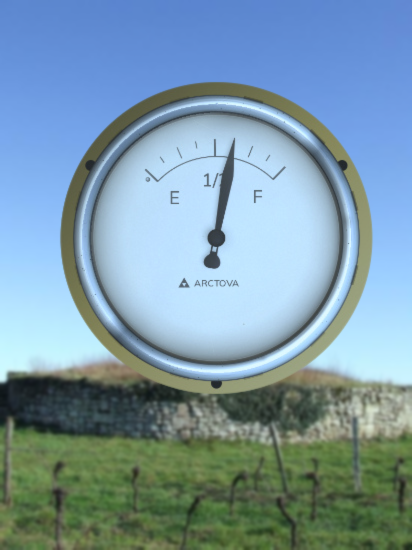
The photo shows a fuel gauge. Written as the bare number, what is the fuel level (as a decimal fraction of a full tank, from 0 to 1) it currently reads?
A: 0.625
